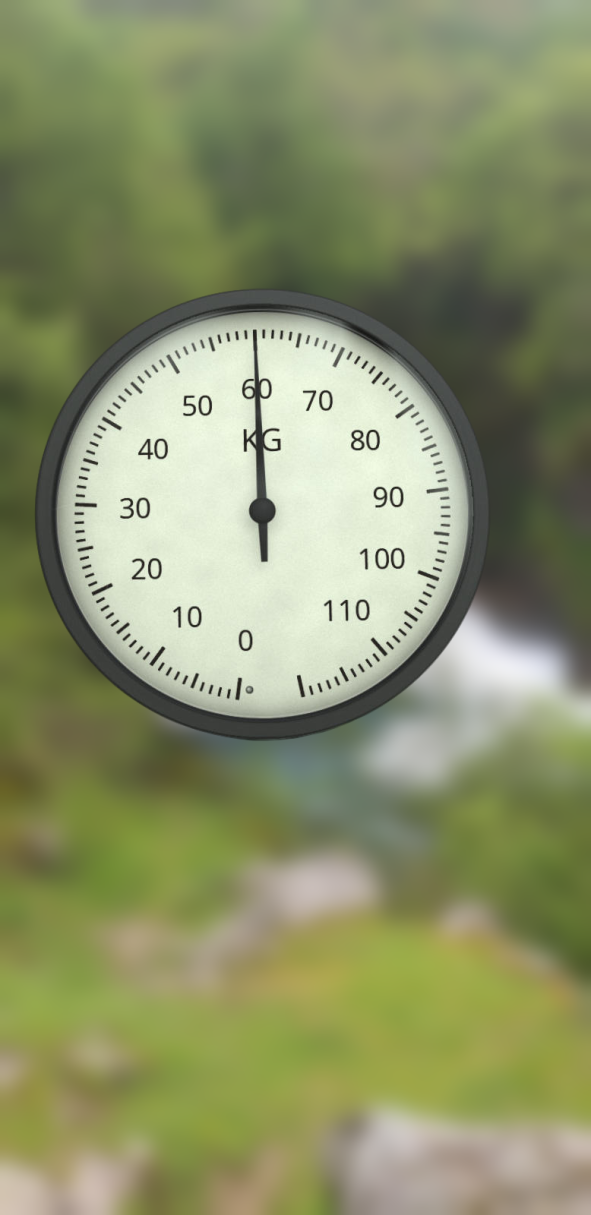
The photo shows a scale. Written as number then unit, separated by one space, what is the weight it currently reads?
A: 60 kg
